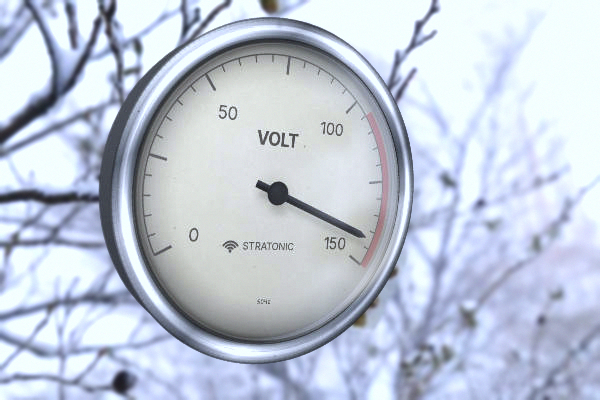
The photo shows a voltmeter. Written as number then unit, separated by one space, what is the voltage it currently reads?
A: 142.5 V
